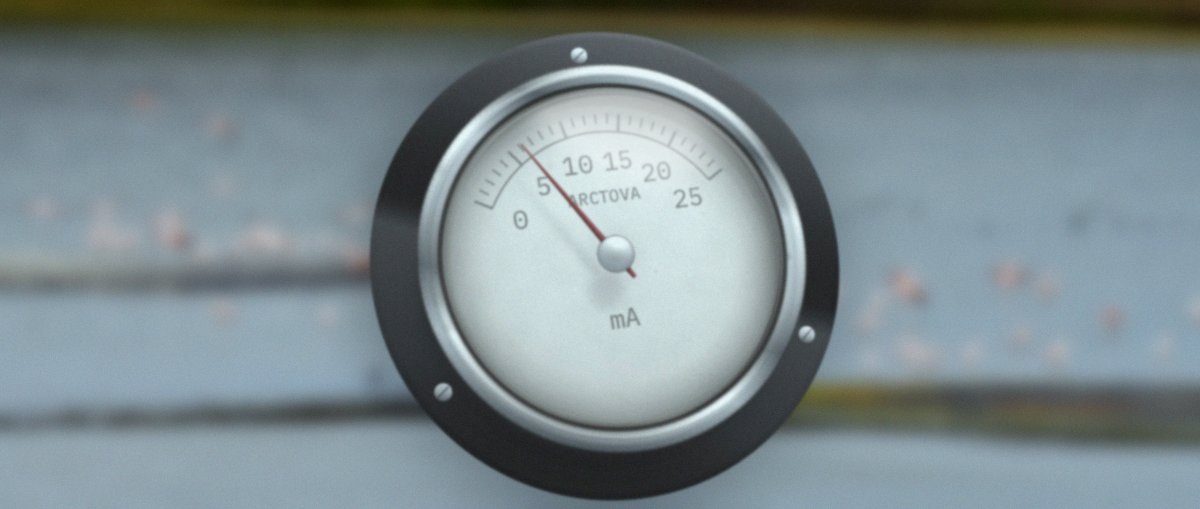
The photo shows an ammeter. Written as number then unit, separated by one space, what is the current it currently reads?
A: 6 mA
